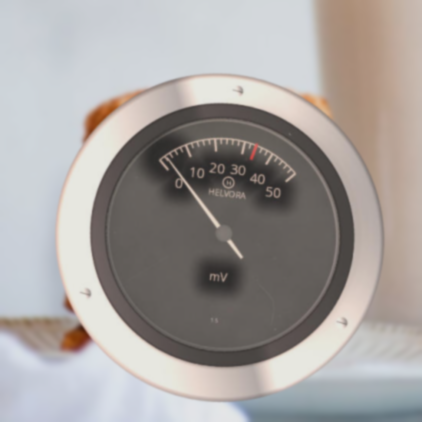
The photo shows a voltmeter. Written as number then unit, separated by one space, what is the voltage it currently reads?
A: 2 mV
